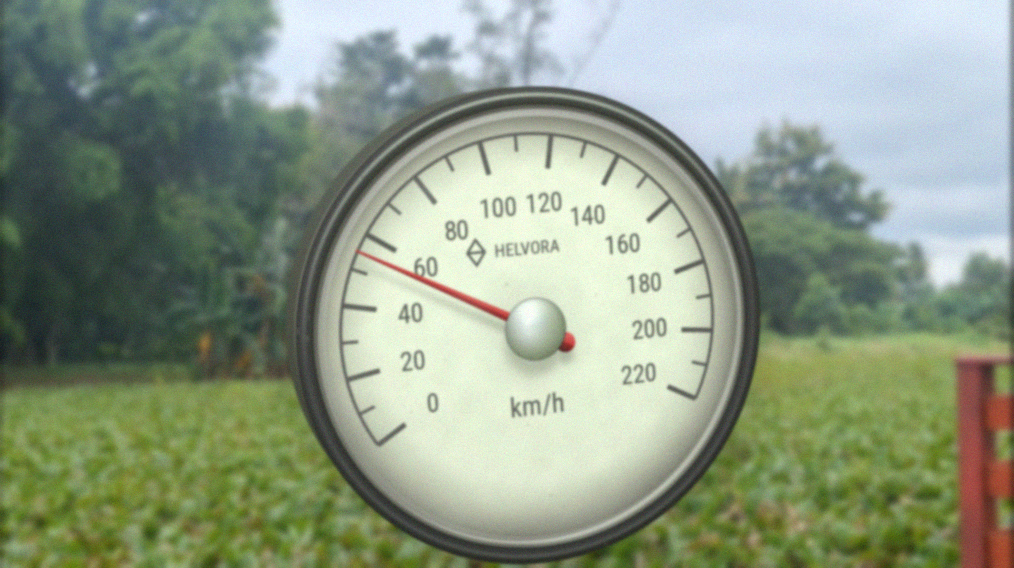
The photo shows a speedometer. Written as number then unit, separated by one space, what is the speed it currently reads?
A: 55 km/h
